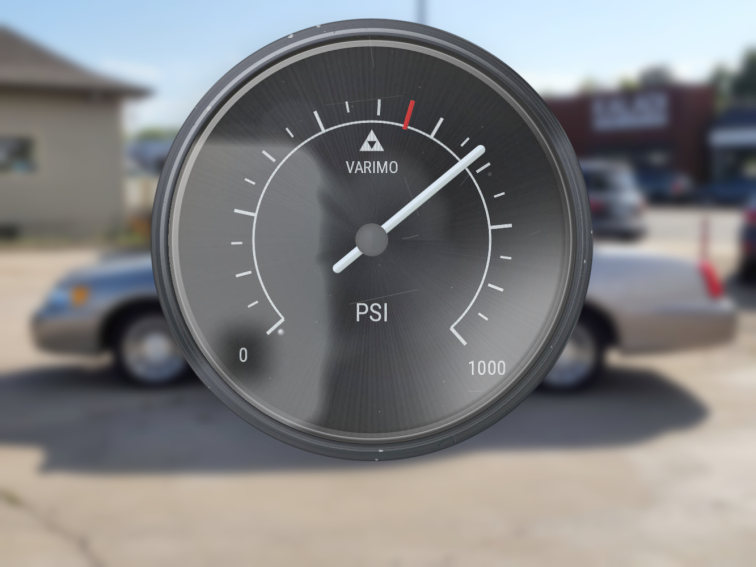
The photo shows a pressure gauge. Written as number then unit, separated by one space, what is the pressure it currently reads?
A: 675 psi
